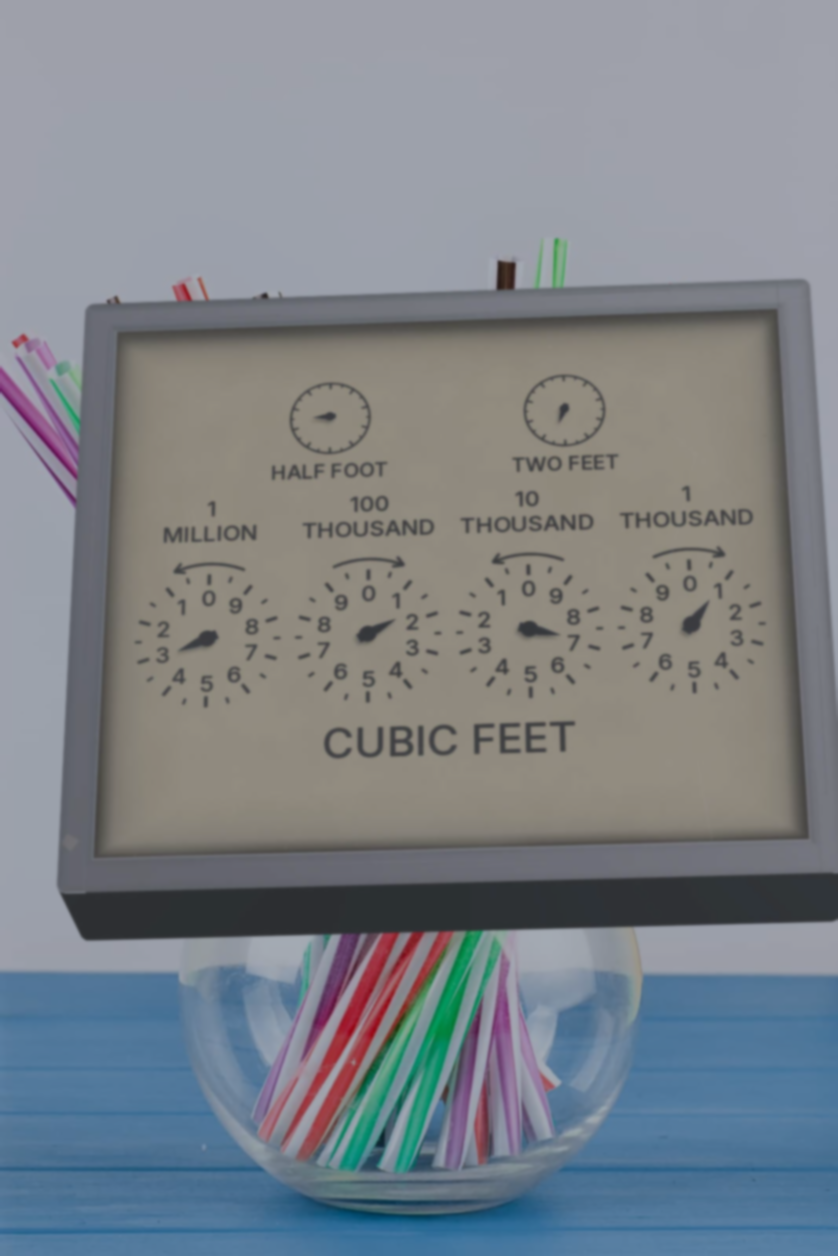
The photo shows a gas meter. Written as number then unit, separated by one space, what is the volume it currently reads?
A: 317100 ft³
